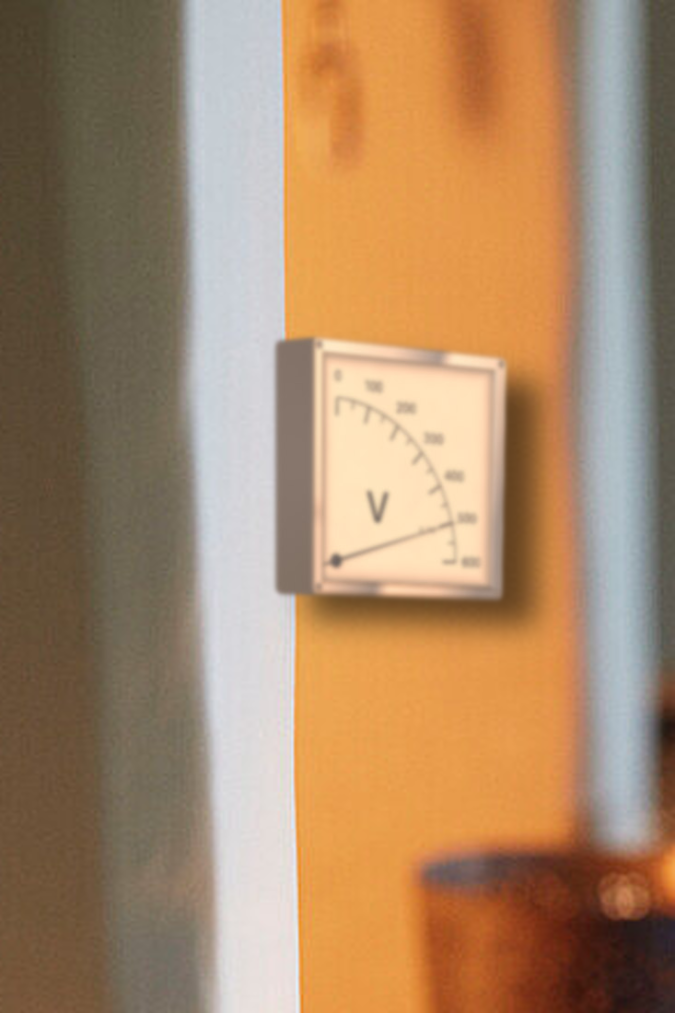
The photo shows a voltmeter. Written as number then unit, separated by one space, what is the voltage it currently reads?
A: 500 V
